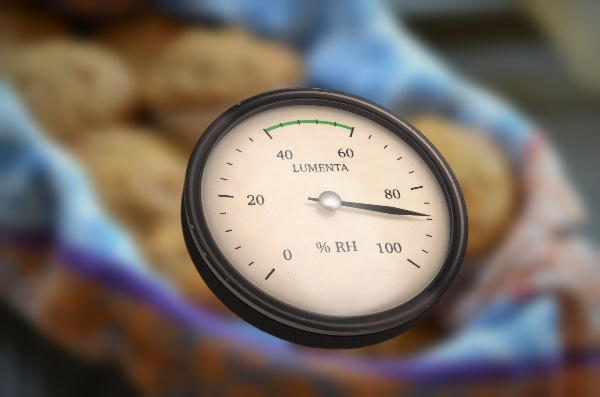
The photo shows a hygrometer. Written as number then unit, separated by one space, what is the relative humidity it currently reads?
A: 88 %
